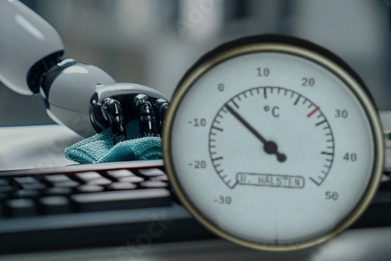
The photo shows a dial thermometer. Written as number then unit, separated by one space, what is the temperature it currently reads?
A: -2 °C
